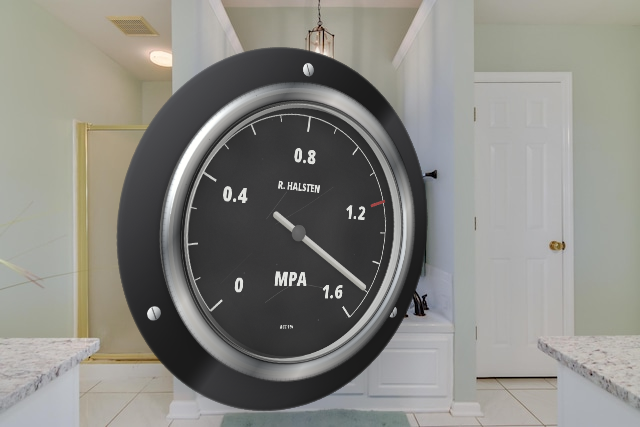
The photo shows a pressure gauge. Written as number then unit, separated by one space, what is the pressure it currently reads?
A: 1.5 MPa
